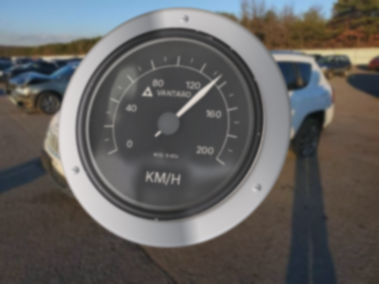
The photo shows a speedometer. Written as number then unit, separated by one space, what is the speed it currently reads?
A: 135 km/h
